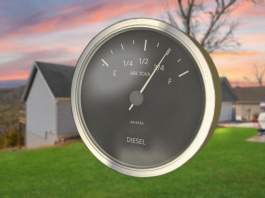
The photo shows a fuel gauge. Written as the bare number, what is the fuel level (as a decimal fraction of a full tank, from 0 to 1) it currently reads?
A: 0.75
